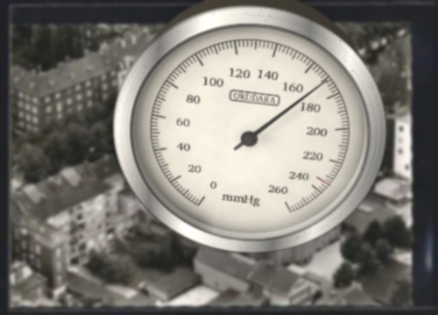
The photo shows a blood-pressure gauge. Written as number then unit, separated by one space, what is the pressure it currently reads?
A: 170 mmHg
